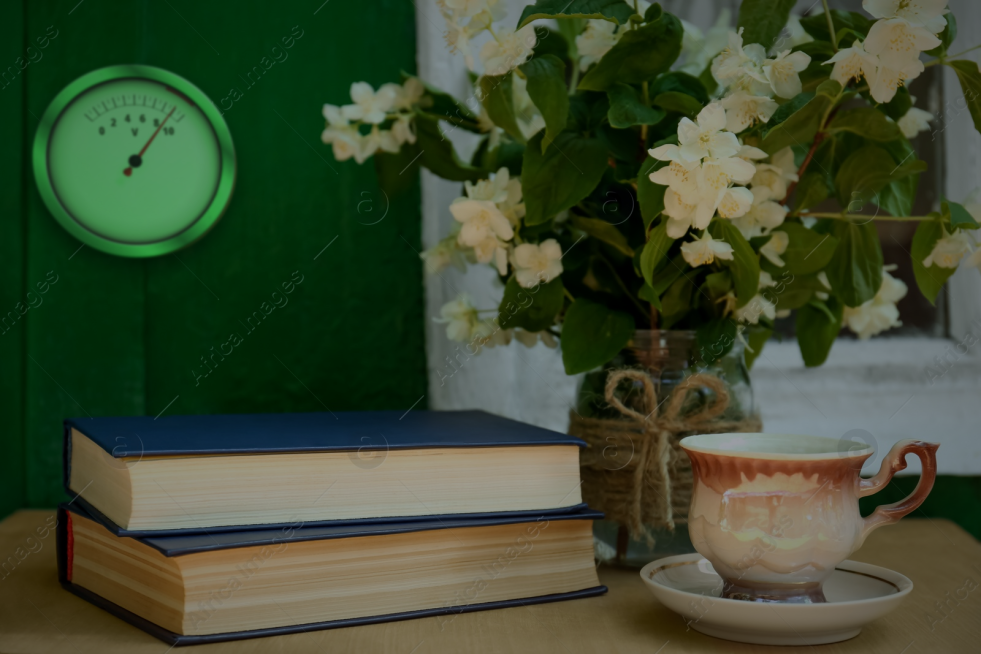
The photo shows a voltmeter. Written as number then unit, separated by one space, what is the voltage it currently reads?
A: 9 V
